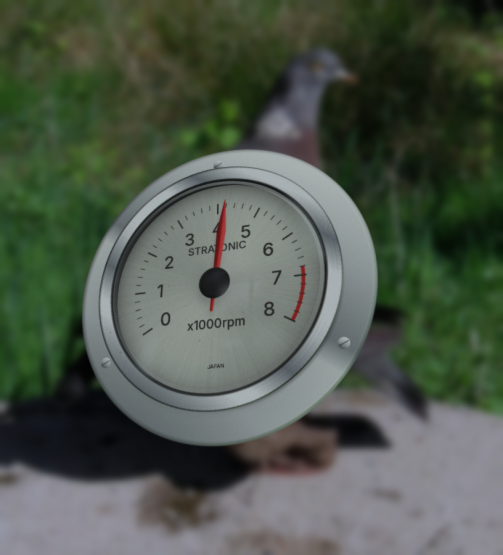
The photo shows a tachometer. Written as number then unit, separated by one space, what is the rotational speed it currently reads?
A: 4200 rpm
